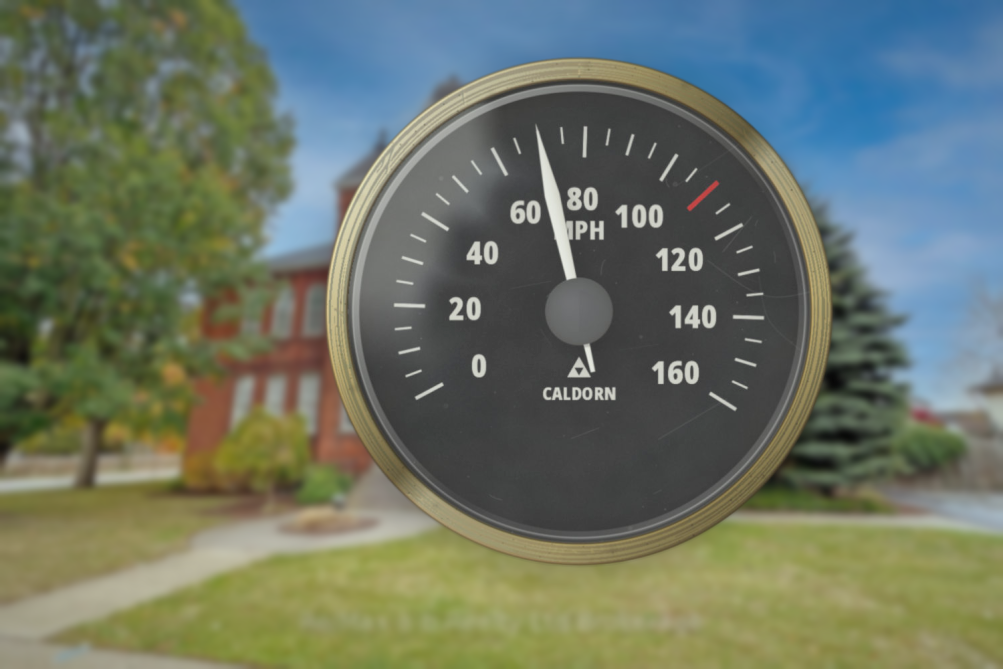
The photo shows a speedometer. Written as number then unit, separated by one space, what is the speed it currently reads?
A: 70 mph
